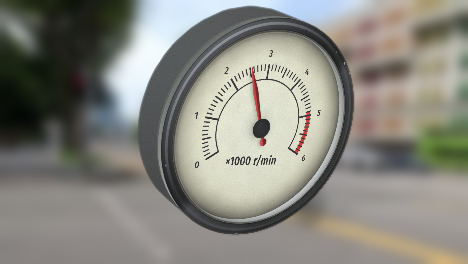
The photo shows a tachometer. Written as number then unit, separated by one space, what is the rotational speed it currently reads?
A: 2500 rpm
